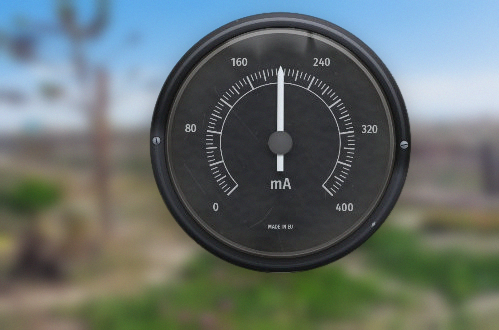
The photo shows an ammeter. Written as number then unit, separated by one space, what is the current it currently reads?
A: 200 mA
